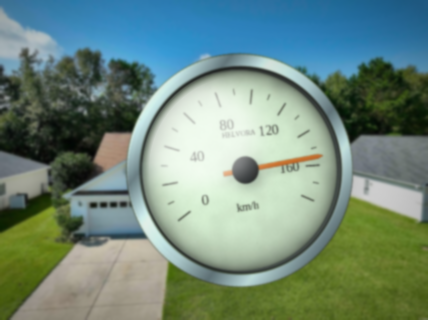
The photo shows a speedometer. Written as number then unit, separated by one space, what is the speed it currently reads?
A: 155 km/h
